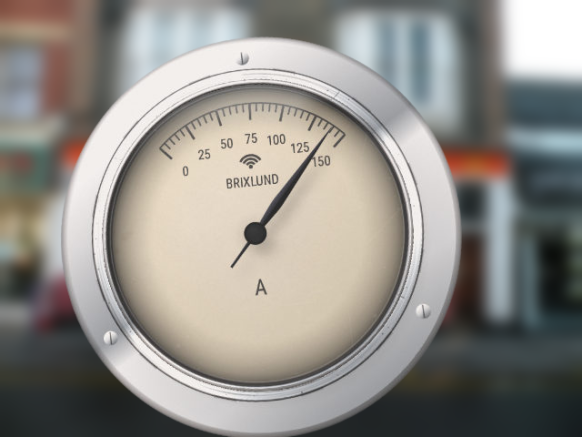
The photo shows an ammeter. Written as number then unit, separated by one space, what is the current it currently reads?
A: 140 A
